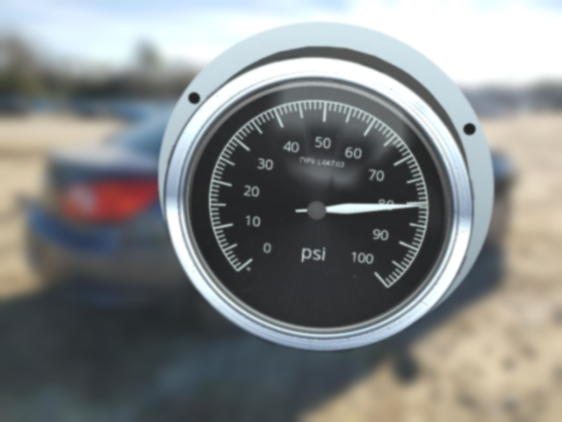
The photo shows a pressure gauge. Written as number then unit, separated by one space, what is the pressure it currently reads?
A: 80 psi
